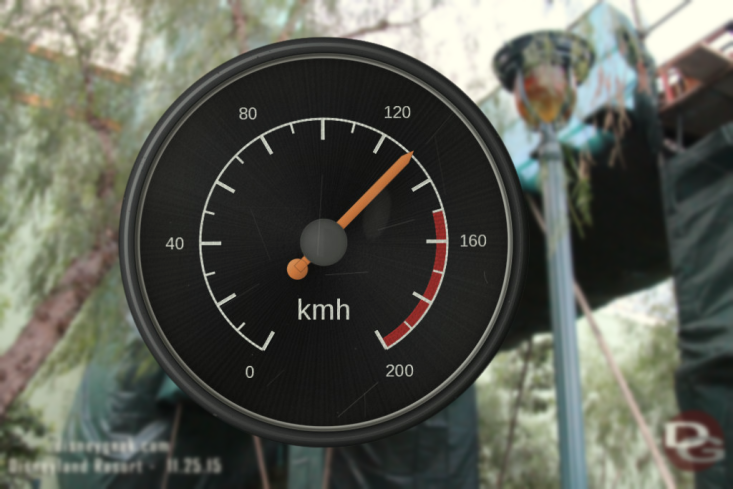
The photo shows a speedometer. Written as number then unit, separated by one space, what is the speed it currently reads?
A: 130 km/h
